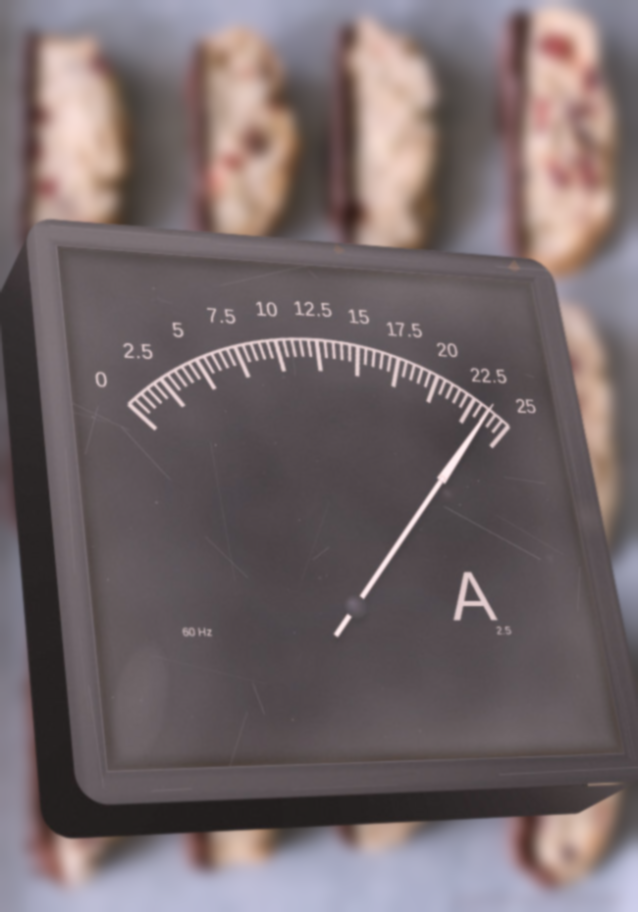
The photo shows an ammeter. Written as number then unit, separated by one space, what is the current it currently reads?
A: 23.5 A
